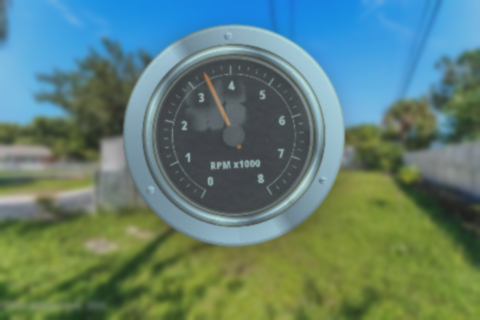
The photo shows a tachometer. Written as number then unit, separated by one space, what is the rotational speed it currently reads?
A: 3400 rpm
